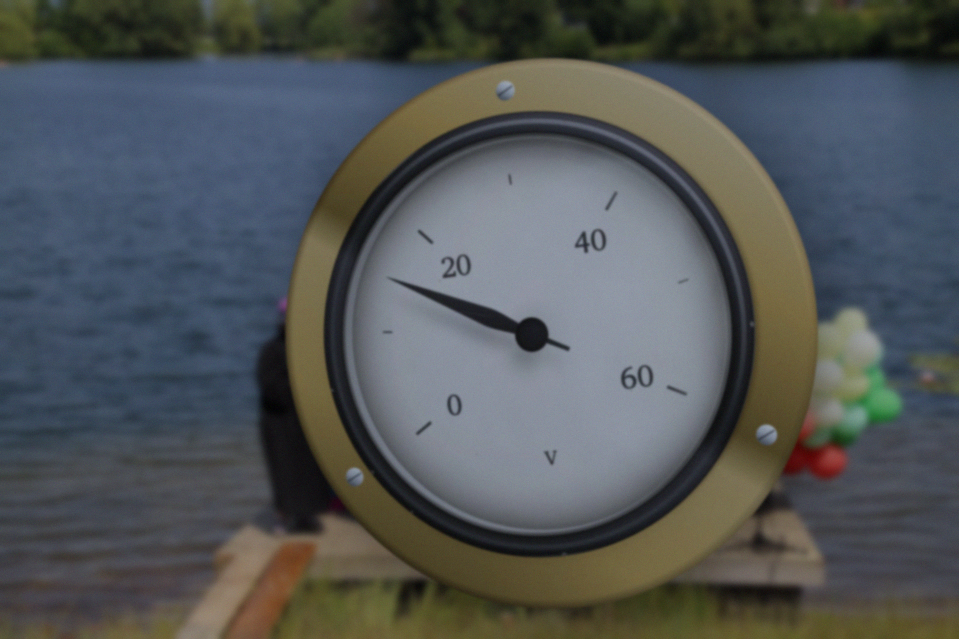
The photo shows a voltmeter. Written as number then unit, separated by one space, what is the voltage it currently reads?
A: 15 V
